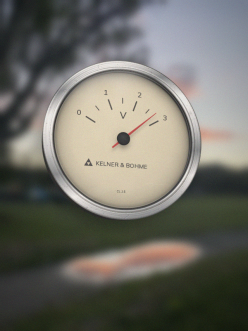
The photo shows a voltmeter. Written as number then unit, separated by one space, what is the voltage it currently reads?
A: 2.75 V
